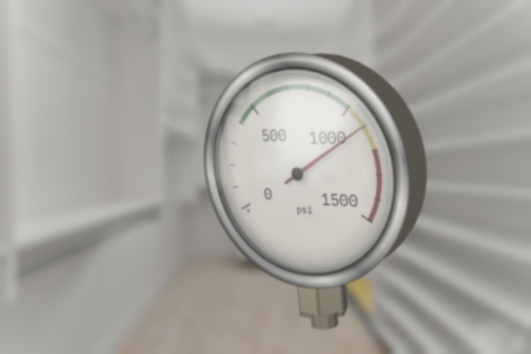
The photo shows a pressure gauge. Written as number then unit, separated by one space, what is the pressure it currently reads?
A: 1100 psi
